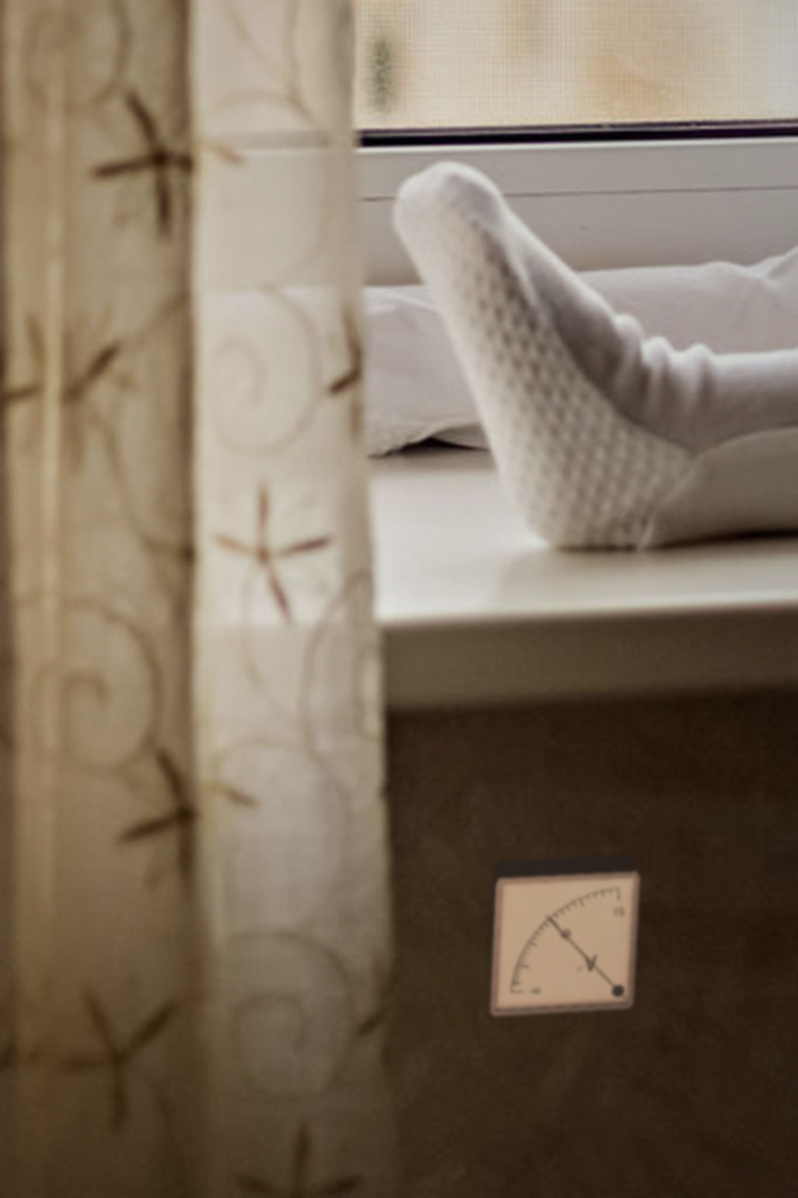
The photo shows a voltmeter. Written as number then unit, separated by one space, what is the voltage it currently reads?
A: 10 V
